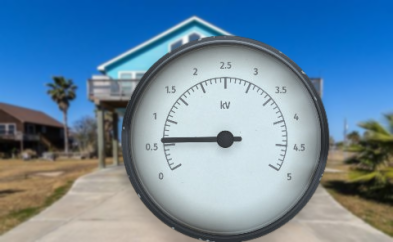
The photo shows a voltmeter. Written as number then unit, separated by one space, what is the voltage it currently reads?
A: 0.6 kV
